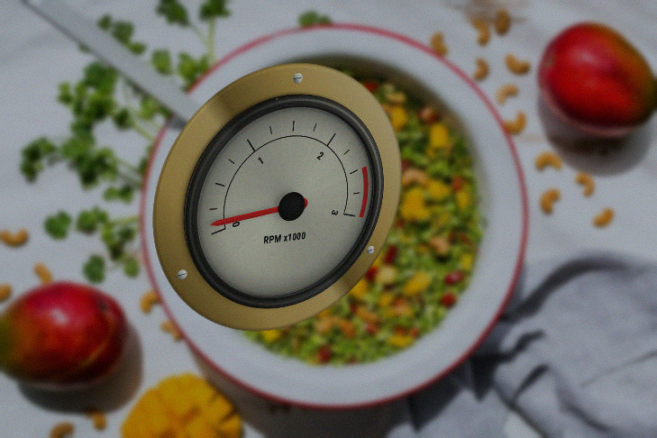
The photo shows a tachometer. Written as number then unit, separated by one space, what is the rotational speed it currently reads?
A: 125 rpm
